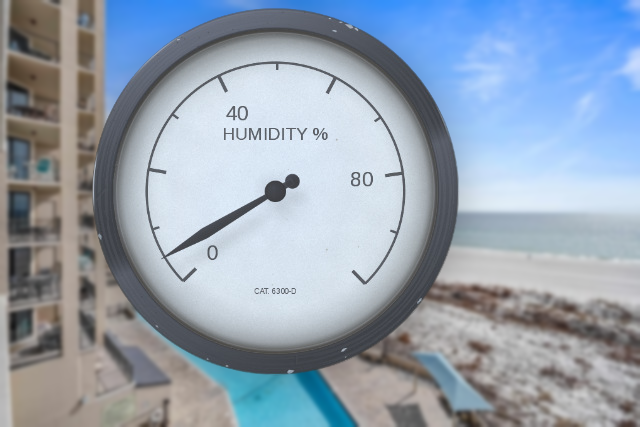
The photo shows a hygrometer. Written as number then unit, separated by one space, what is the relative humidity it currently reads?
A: 5 %
